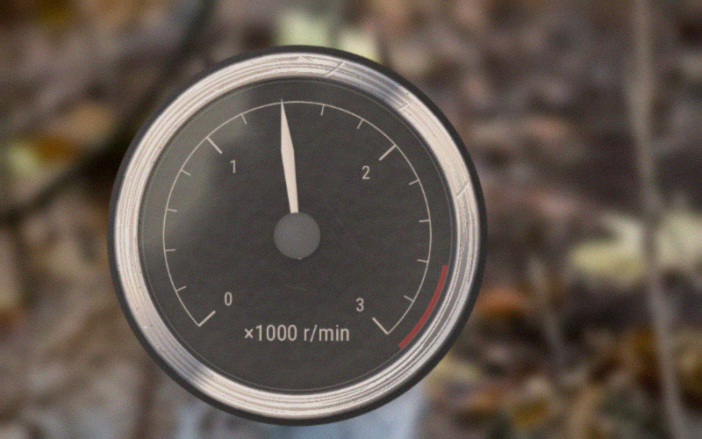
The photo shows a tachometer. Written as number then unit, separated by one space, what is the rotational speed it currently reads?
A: 1400 rpm
